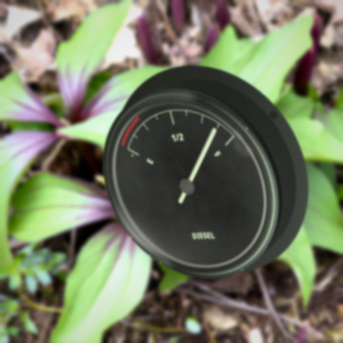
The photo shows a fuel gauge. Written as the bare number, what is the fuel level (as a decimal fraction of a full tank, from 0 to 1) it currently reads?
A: 0.875
